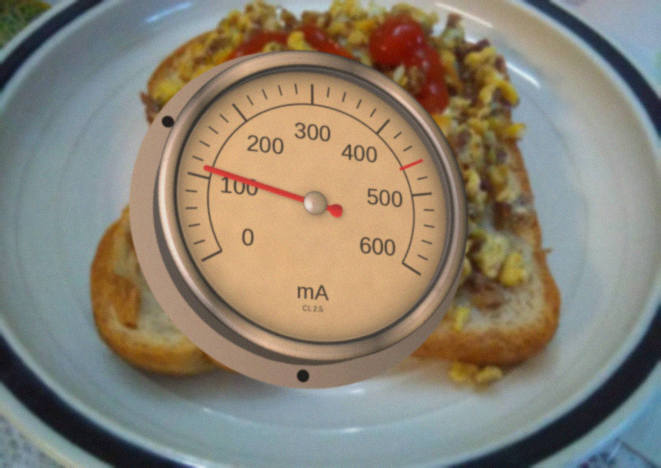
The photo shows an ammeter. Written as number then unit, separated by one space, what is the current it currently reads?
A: 110 mA
